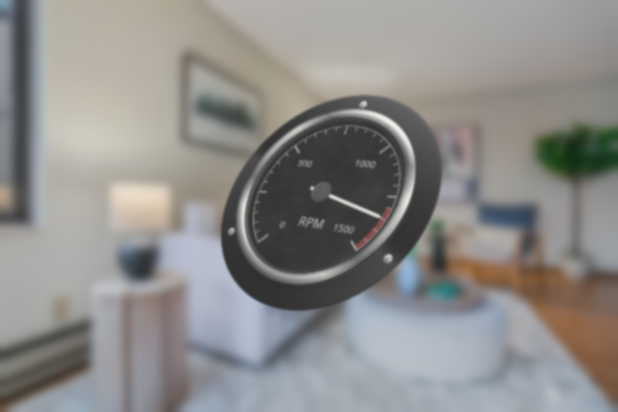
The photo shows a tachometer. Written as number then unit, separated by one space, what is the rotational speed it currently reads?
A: 1350 rpm
